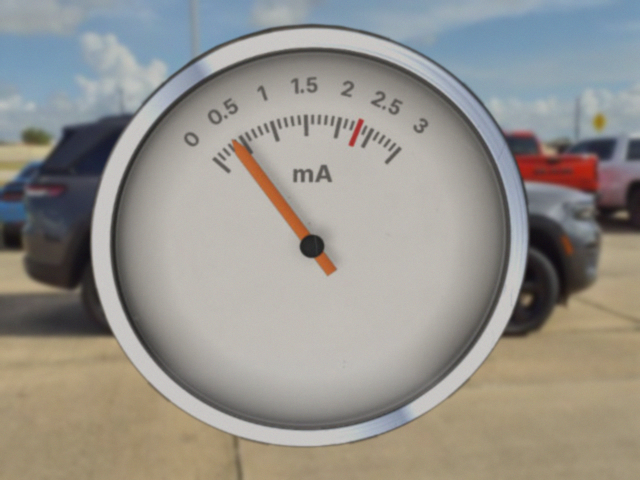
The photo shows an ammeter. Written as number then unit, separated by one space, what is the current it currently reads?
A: 0.4 mA
